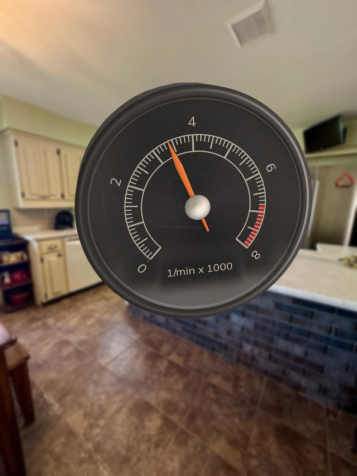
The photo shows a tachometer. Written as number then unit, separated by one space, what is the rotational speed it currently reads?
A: 3400 rpm
